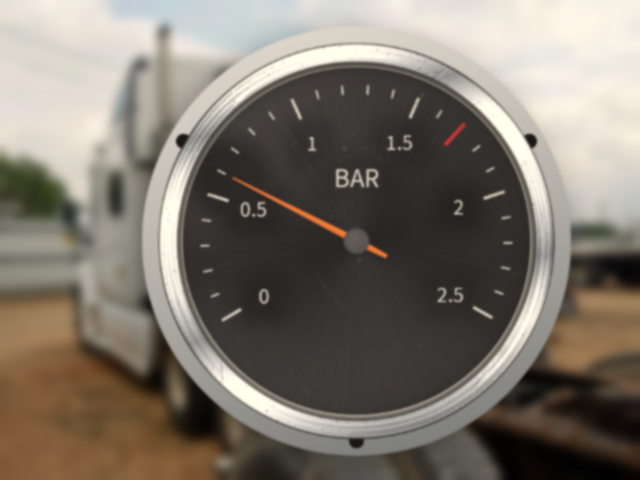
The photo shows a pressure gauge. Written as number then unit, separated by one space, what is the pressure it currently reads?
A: 0.6 bar
